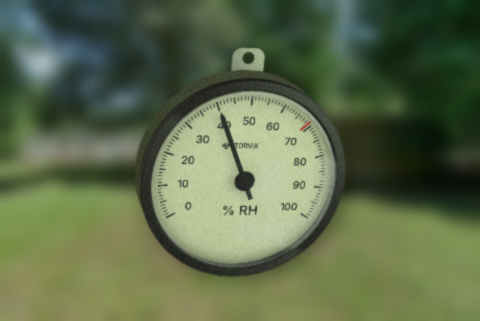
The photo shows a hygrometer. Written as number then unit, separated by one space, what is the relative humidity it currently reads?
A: 40 %
